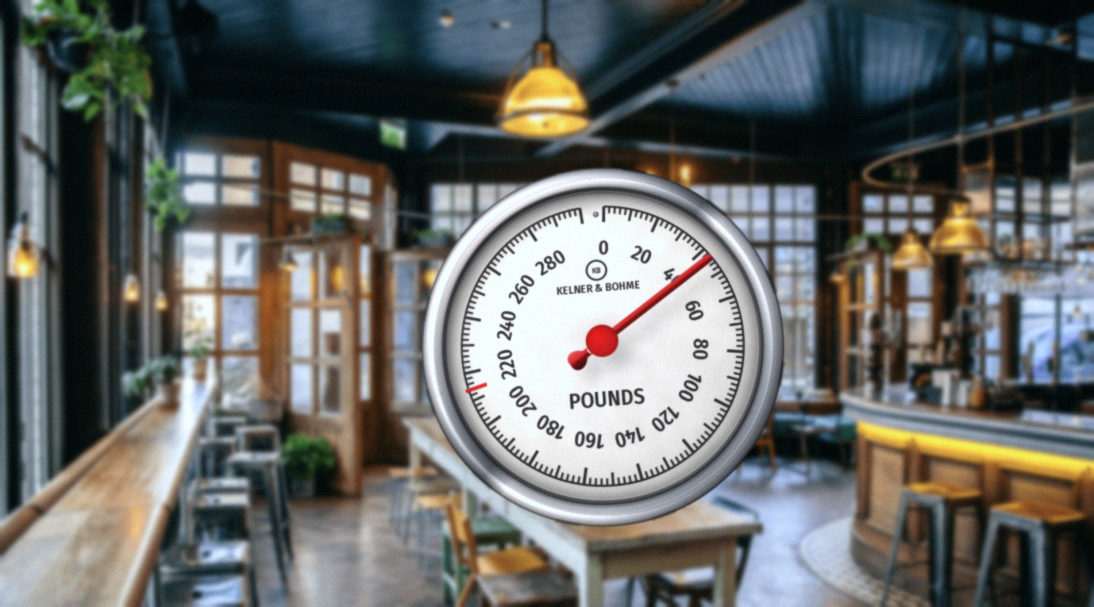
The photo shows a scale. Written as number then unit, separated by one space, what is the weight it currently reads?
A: 44 lb
